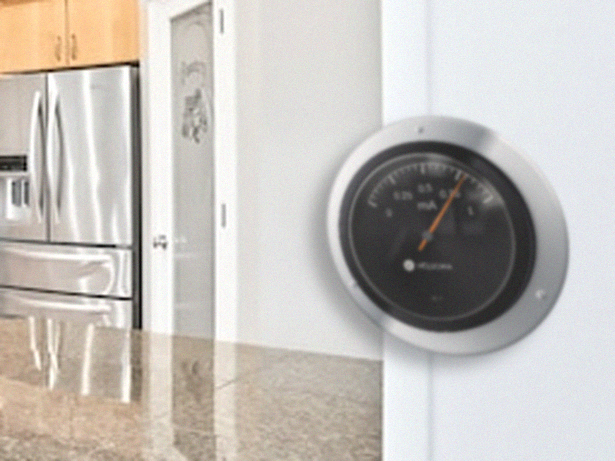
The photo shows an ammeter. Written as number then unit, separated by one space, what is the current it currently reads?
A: 0.8 mA
